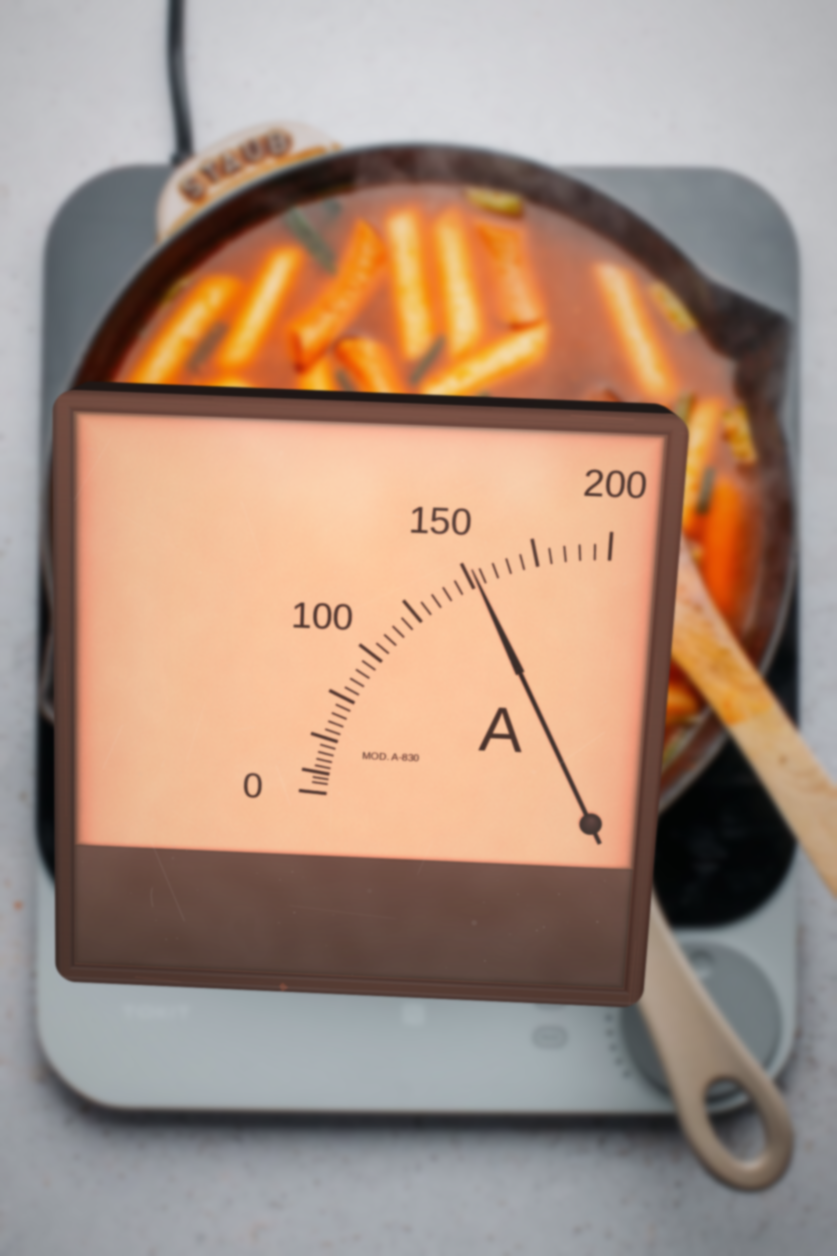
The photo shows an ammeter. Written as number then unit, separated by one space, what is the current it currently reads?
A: 152.5 A
